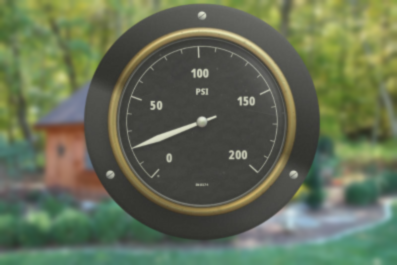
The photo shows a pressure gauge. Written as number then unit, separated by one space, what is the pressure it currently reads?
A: 20 psi
